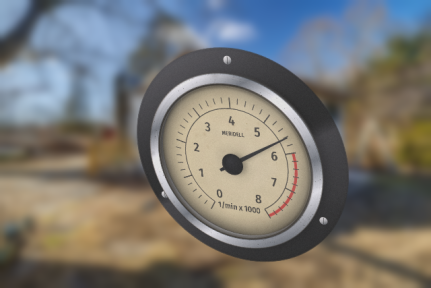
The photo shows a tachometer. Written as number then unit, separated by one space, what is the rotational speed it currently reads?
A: 5600 rpm
